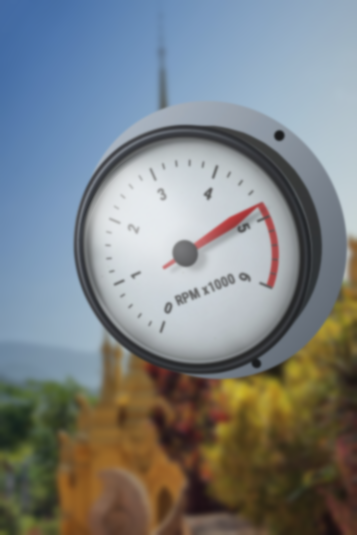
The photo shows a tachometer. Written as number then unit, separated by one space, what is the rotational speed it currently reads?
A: 4800 rpm
